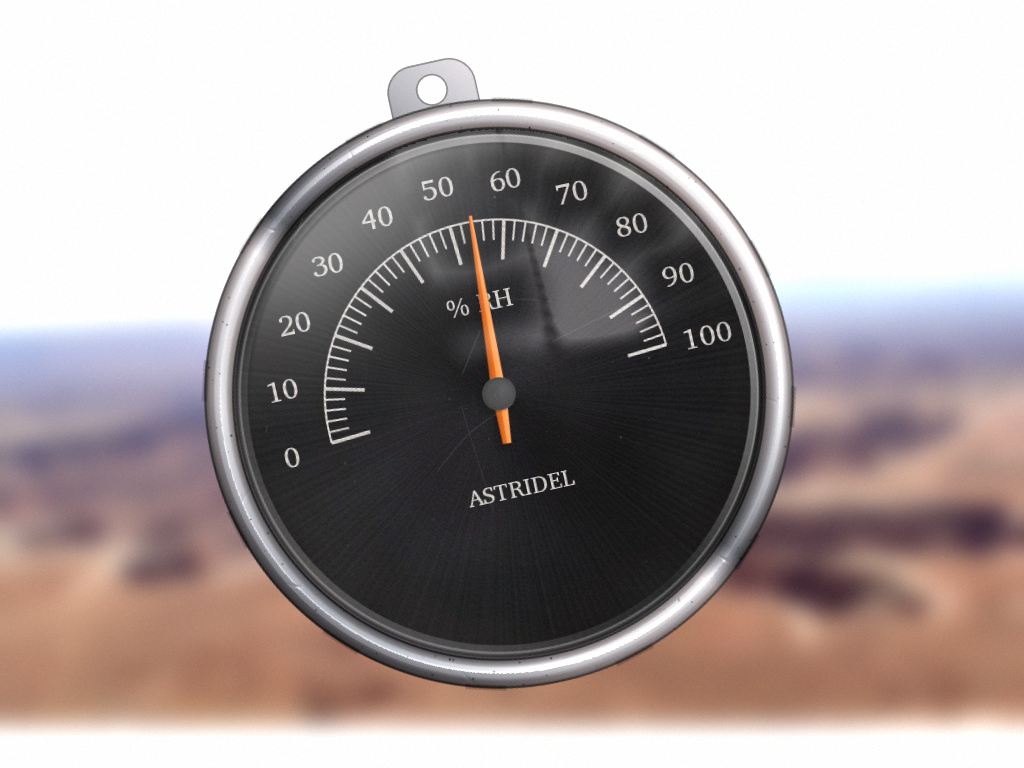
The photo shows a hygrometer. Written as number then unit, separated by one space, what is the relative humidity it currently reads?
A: 54 %
